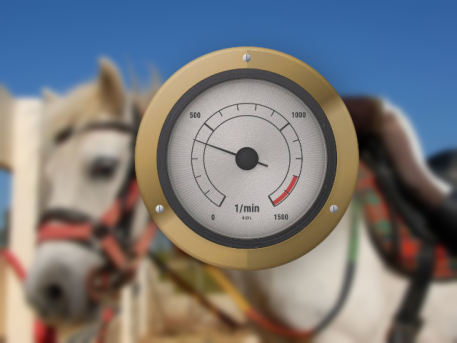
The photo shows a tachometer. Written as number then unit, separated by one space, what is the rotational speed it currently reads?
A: 400 rpm
